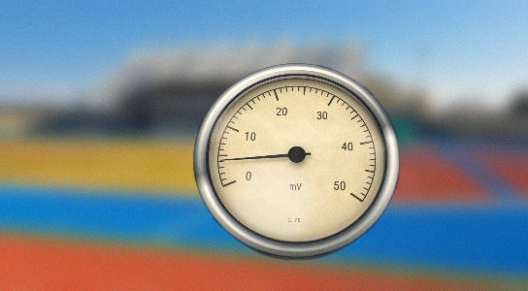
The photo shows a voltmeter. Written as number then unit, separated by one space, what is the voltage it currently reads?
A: 4 mV
